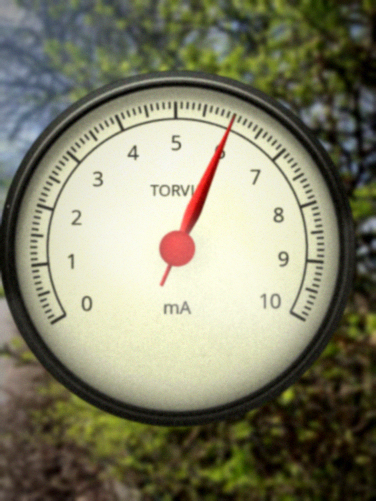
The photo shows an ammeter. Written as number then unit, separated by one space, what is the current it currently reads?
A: 6 mA
